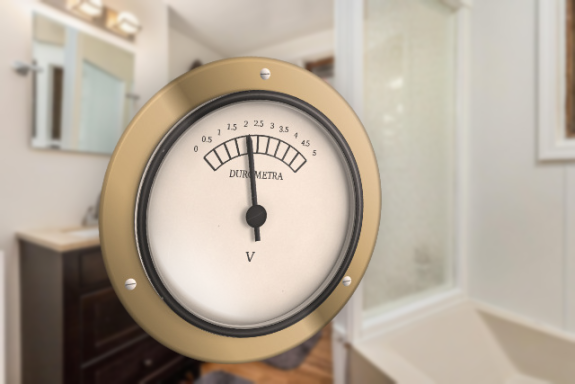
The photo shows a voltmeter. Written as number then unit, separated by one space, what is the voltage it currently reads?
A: 2 V
